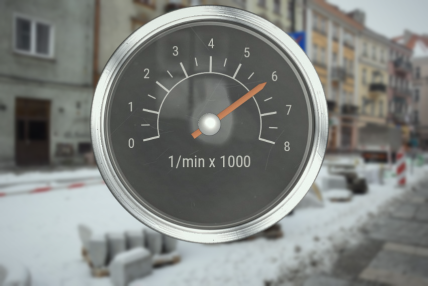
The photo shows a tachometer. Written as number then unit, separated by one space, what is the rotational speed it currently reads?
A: 6000 rpm
